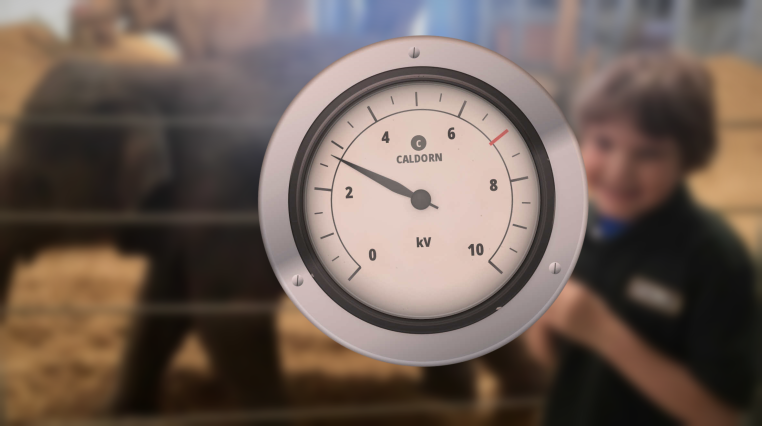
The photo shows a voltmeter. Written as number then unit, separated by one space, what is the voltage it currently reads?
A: 2.75 kV
